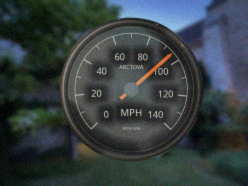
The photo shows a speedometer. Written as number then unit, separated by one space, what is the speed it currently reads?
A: 95 mph
